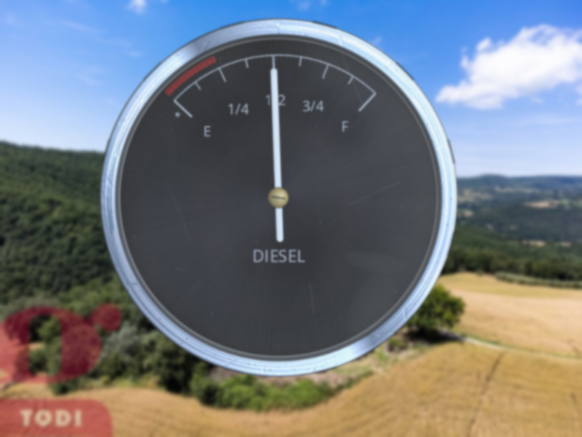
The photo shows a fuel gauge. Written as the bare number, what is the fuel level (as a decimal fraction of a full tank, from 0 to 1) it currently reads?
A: 0.5
